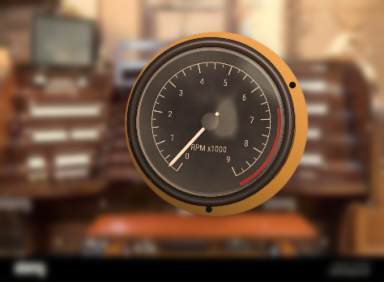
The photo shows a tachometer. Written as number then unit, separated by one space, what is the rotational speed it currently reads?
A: 250 rpm
